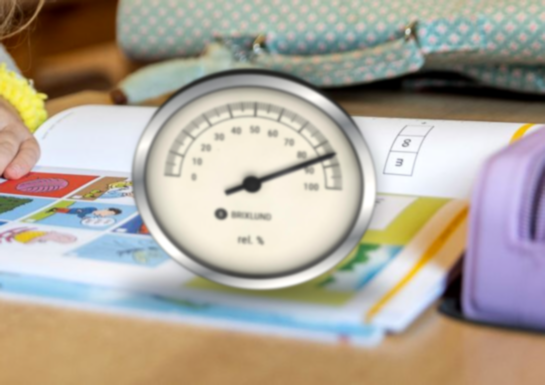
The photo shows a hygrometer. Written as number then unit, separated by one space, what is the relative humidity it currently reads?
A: 85 %
